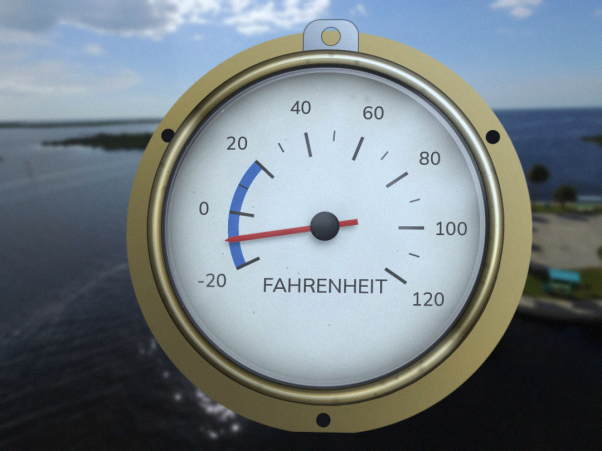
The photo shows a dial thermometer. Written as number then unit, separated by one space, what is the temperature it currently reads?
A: -10 °F
